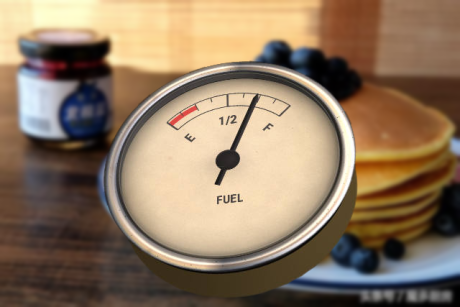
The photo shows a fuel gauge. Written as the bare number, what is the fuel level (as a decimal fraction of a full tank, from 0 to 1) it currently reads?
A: 0.75
